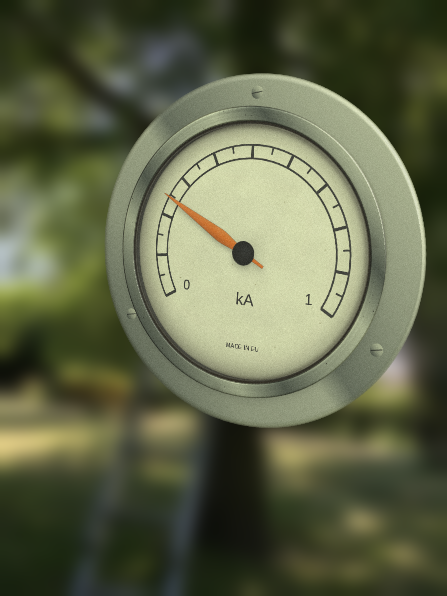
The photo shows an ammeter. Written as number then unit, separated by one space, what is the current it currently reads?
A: 0.25 kA
